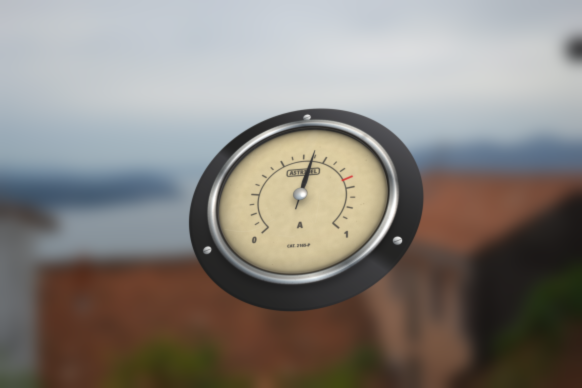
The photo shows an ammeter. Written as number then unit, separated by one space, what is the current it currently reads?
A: 0.55 A
